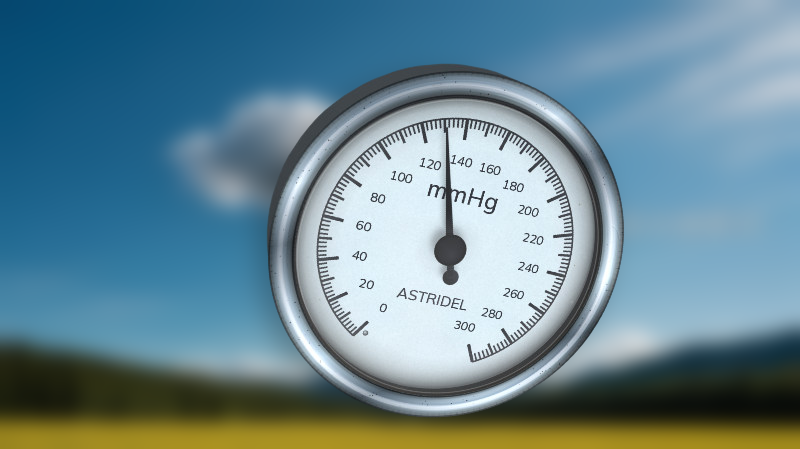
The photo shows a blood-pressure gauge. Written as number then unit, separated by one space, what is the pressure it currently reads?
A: 130 mmHg
